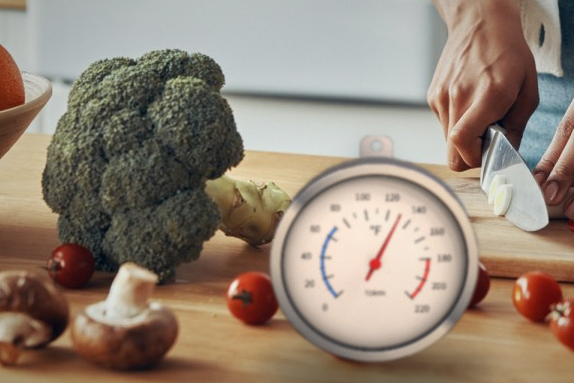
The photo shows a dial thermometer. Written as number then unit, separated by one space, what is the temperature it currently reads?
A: 130 °F
